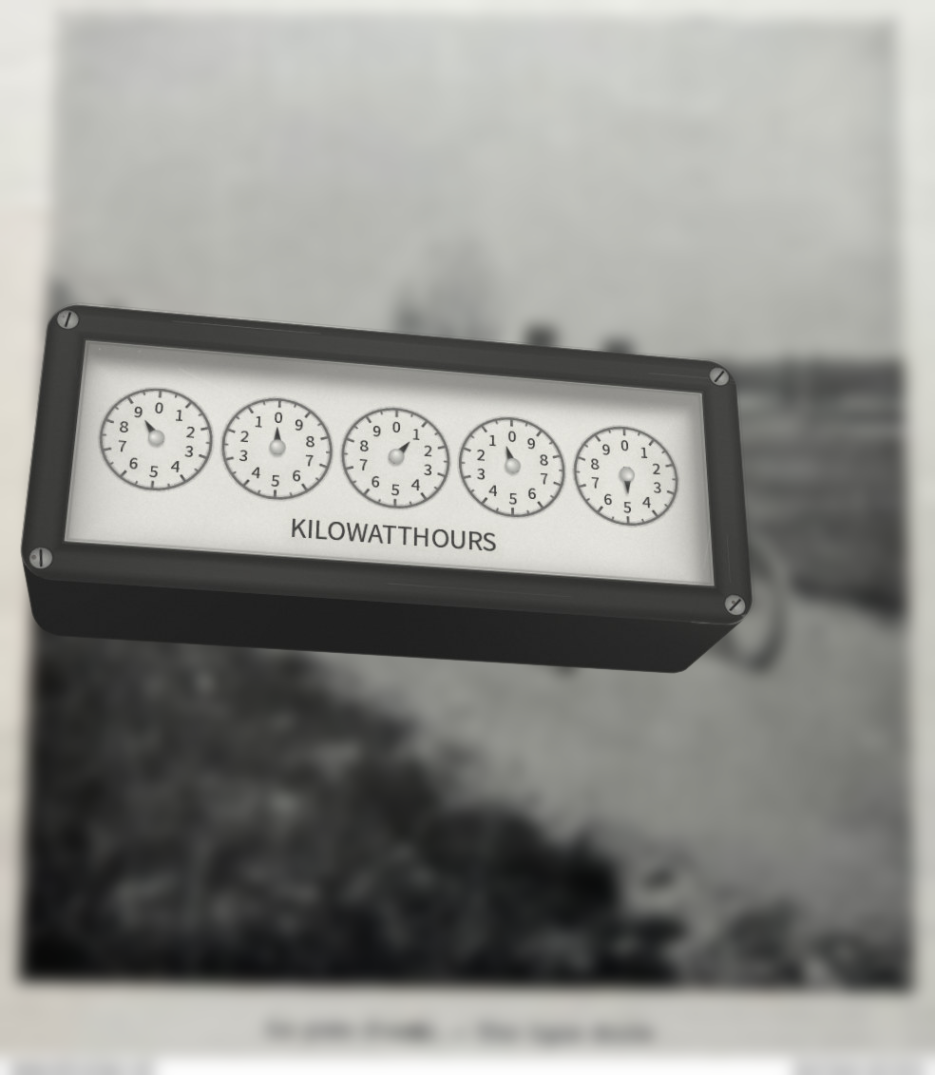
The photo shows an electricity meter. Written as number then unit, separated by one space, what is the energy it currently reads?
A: 90105 kWh
